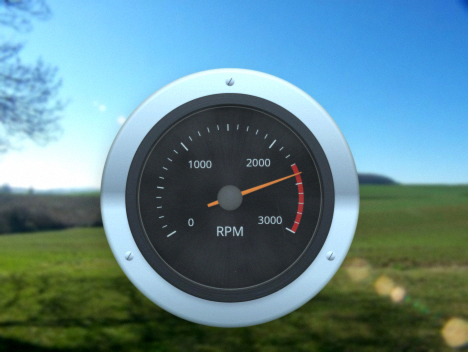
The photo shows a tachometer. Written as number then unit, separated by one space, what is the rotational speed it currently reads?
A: 2400 rpm
